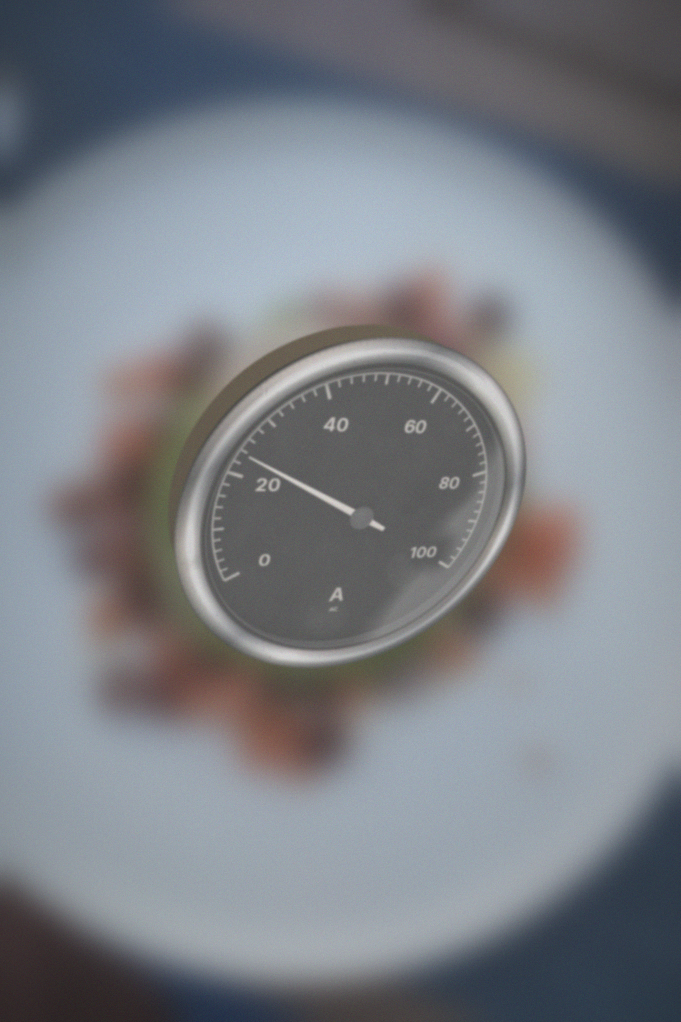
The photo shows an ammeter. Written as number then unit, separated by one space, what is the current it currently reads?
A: 24 A
